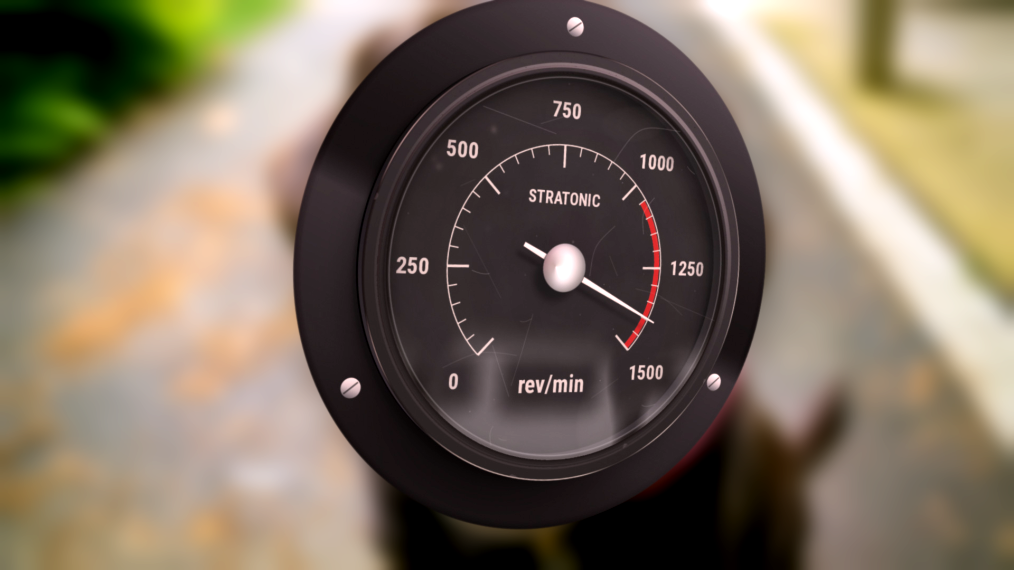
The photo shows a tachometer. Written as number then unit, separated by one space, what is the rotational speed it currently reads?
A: 1400 rpm
